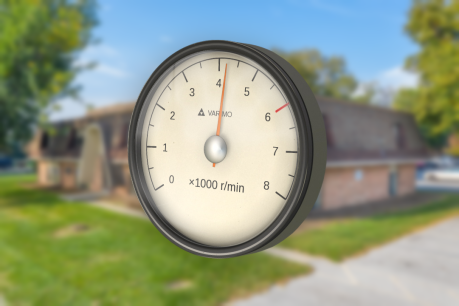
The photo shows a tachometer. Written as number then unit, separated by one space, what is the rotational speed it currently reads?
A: 4250 rpm
